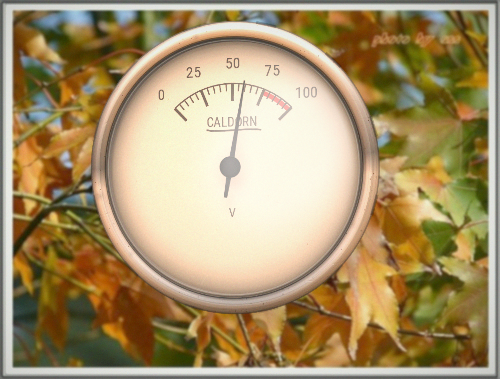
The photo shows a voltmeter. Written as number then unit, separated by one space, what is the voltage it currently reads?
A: 60 V
